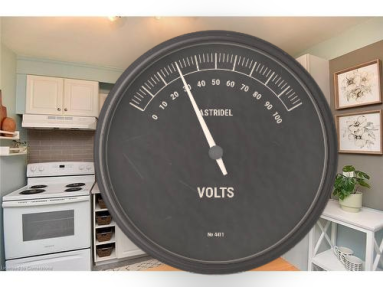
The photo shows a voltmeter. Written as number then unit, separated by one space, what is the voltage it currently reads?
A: 30 V
